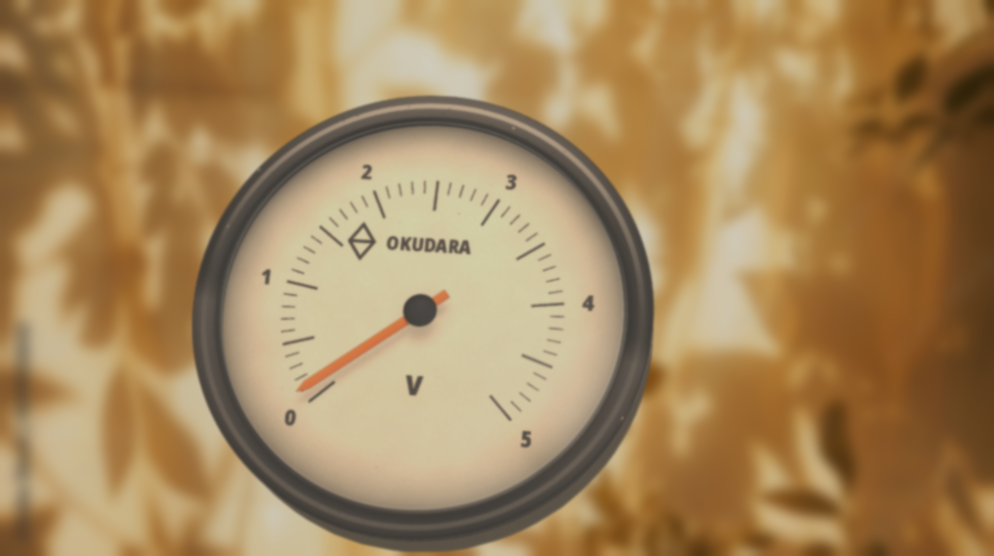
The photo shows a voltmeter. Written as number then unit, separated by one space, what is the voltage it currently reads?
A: 0.1 V
